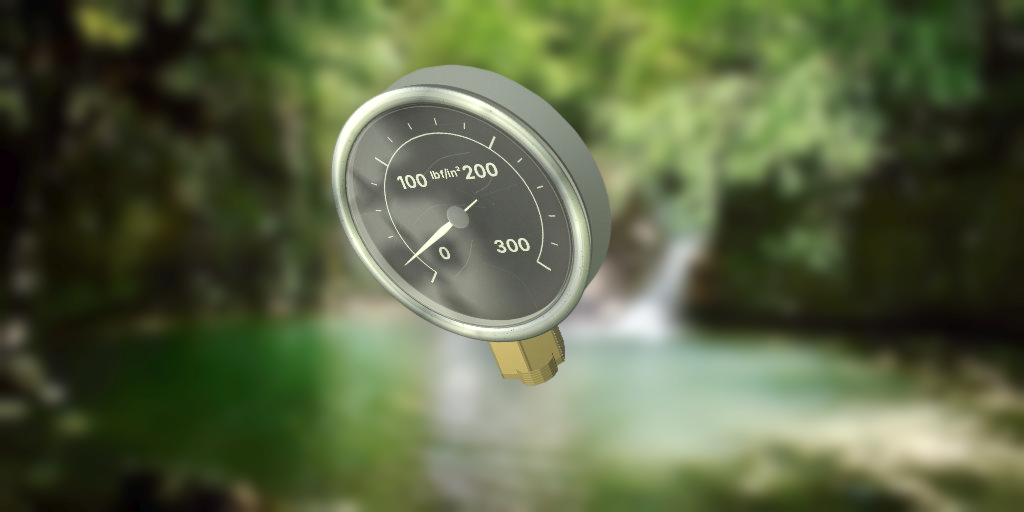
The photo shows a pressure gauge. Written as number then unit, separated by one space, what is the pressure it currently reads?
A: 20 psi
